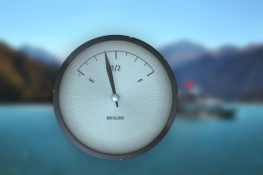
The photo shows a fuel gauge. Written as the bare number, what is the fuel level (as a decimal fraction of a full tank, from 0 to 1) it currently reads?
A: 0.375
